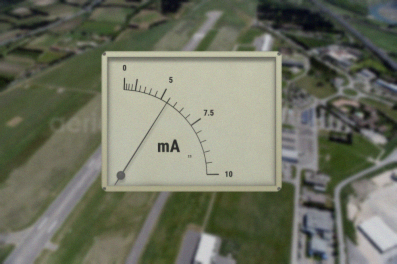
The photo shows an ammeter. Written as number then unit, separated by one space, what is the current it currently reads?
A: 5.5 mA
